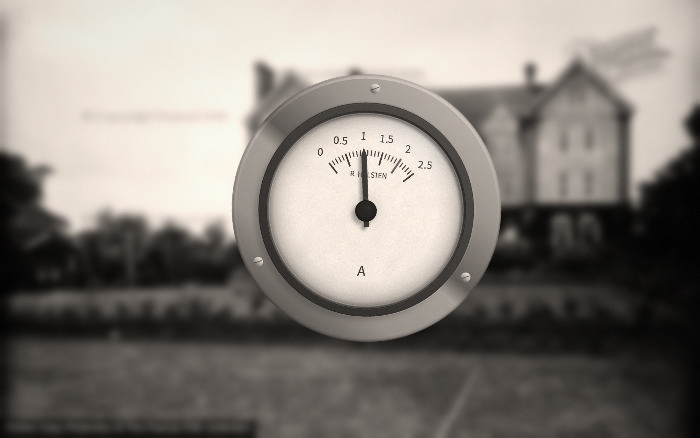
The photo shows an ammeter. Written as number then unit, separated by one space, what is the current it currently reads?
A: 1 A
